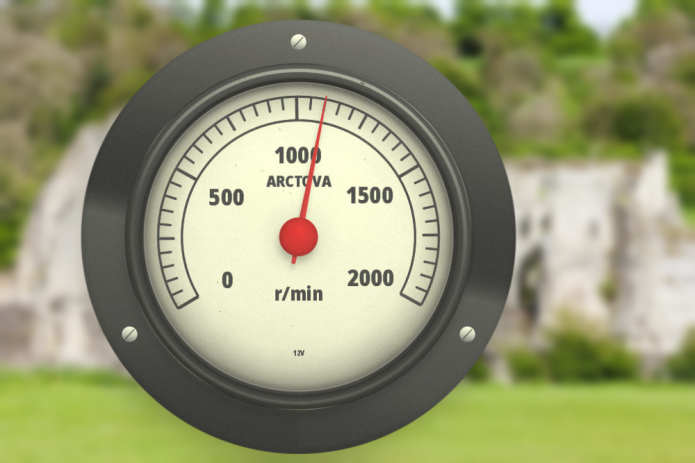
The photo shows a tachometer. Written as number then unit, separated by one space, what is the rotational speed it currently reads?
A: 1100 rpm
